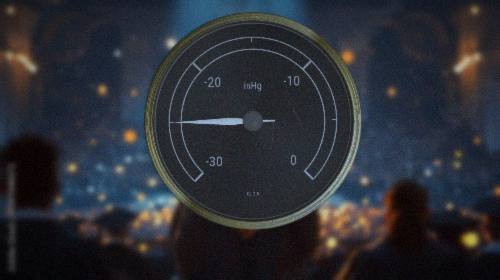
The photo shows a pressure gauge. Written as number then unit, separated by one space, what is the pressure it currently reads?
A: -25 inHg
